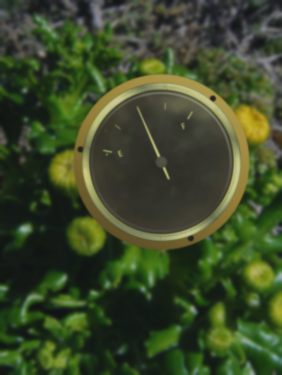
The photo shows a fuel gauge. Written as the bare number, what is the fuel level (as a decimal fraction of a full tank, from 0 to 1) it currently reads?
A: 0.5
